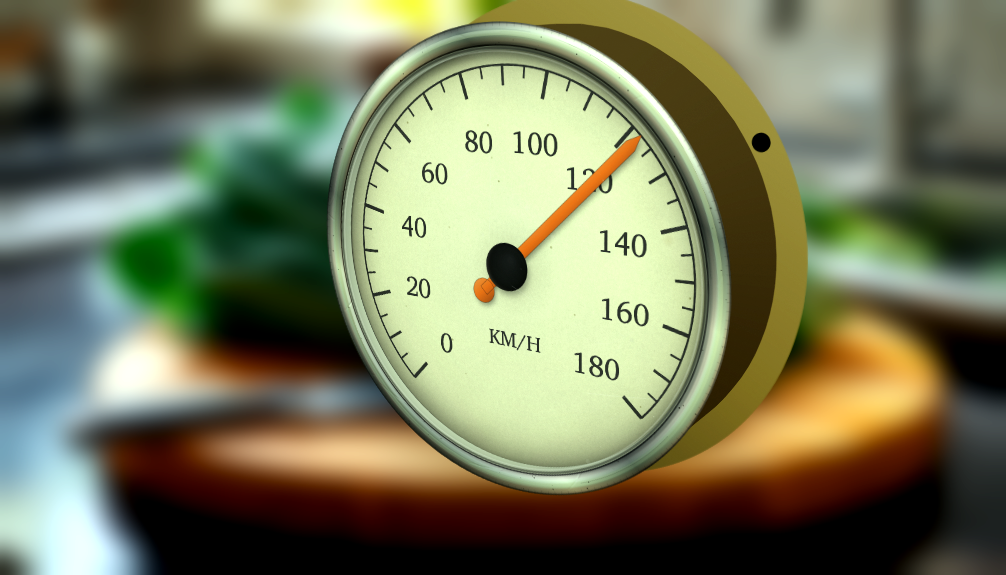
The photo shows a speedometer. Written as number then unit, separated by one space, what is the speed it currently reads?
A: 122.5 km/h
